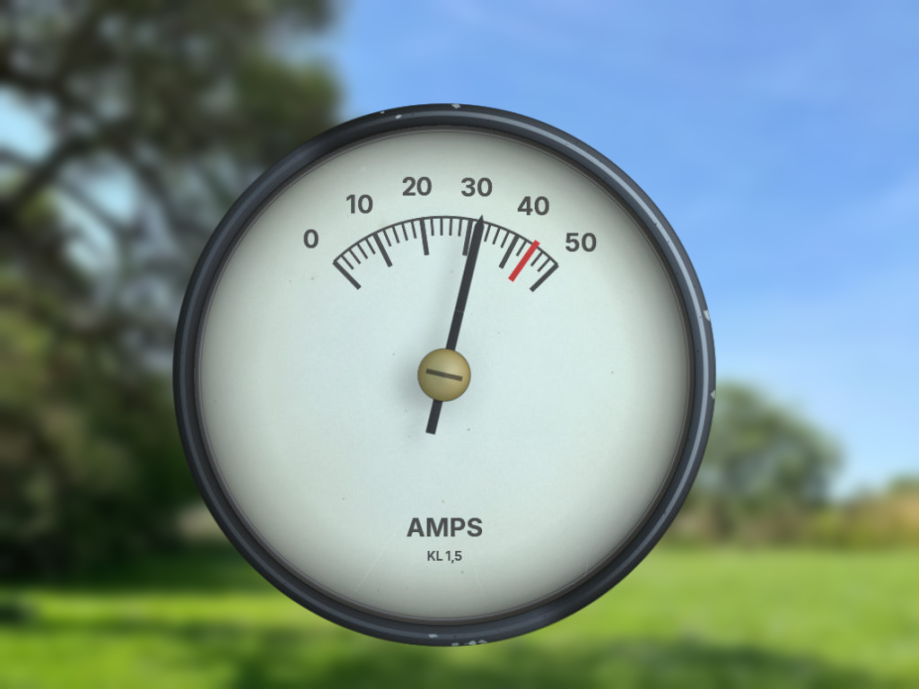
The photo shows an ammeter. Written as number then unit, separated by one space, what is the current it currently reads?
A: 32 A
